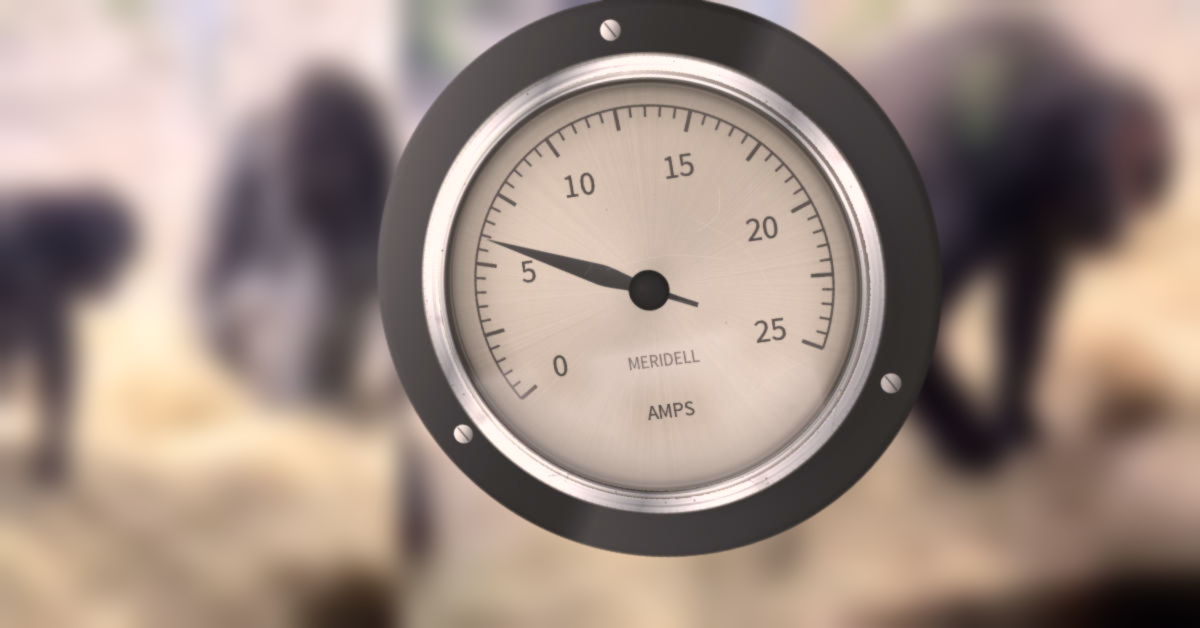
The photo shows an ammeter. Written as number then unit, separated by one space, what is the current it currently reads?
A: 6 A
